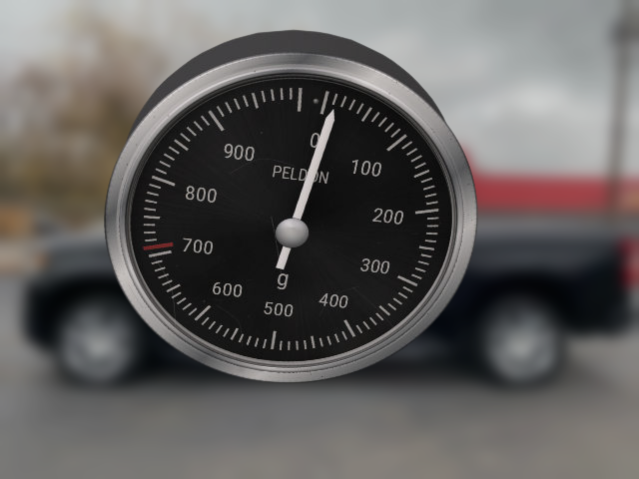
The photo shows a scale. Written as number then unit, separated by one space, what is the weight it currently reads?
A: 10 g
